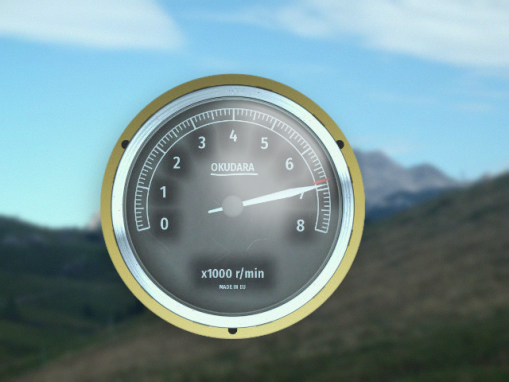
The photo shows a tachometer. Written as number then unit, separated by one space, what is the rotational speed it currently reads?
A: 6900 rpm
